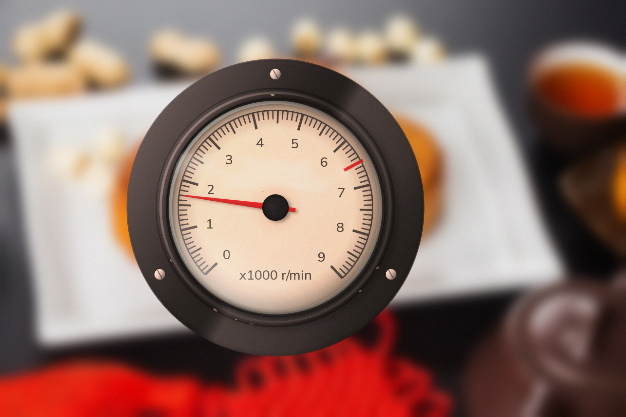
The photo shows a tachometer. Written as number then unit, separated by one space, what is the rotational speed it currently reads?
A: 1700 rpm
